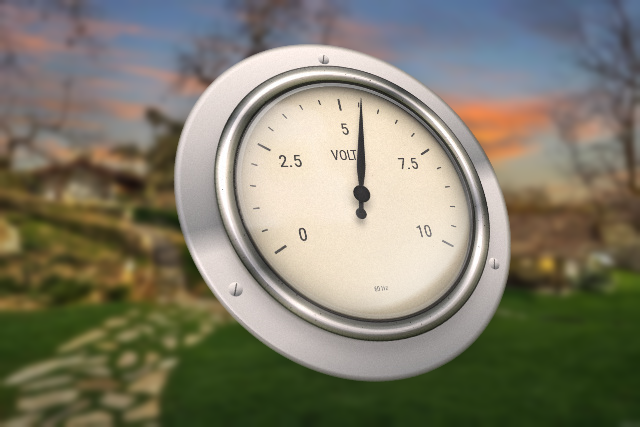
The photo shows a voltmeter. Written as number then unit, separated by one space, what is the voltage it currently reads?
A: 5.5 V
